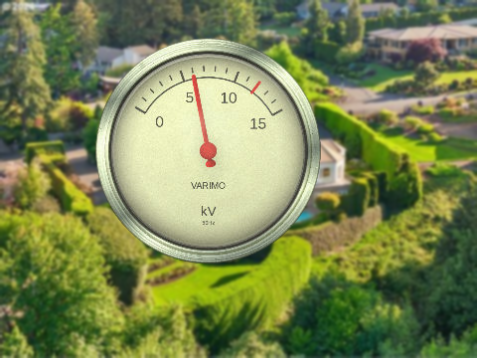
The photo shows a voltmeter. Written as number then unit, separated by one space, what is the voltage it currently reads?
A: 6 kV
